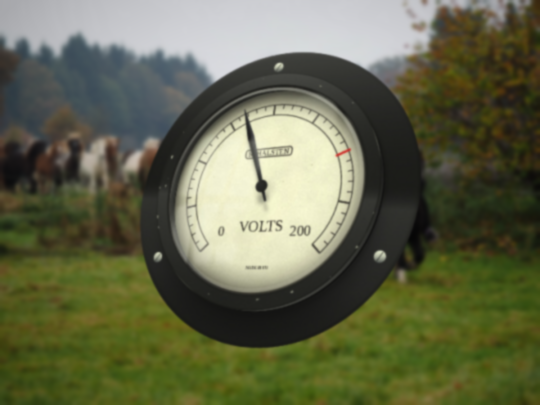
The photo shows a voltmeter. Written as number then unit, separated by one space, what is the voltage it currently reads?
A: 85 V
